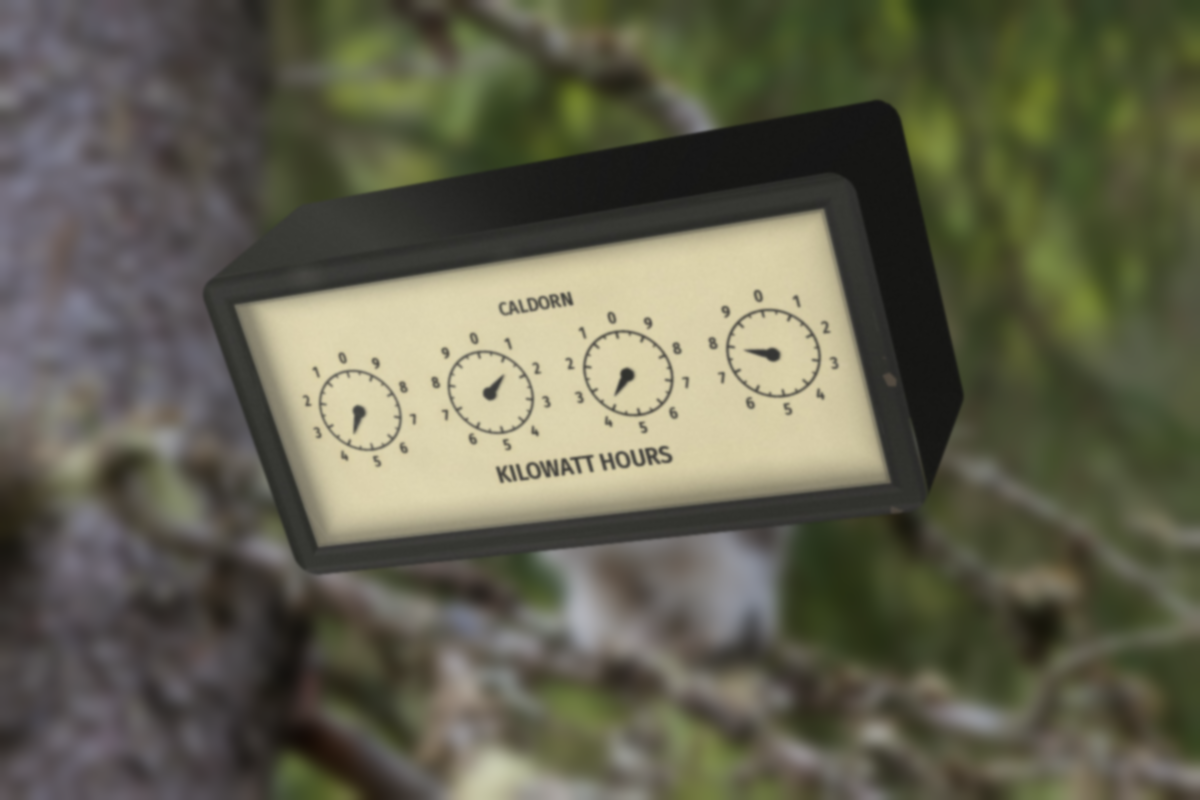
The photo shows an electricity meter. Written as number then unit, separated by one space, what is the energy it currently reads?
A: 4138 kWh
